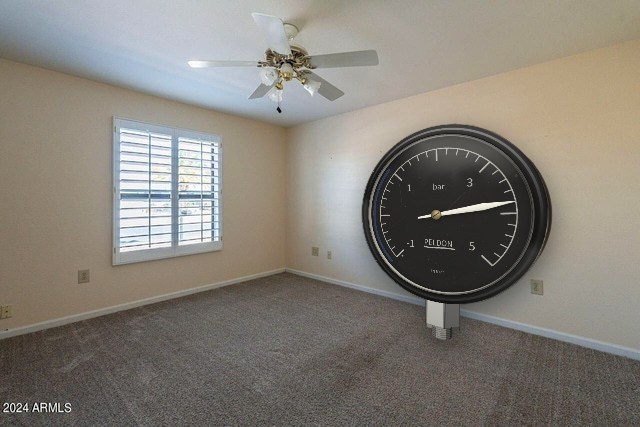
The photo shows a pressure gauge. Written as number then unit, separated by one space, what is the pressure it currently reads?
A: 3.8 bar
